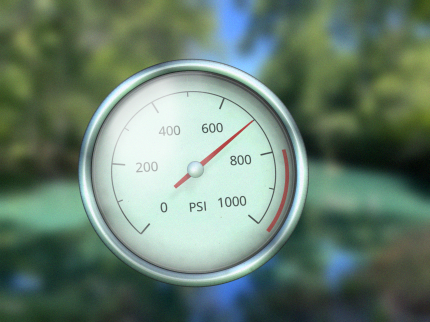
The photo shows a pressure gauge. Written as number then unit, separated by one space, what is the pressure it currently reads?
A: 700 psi
